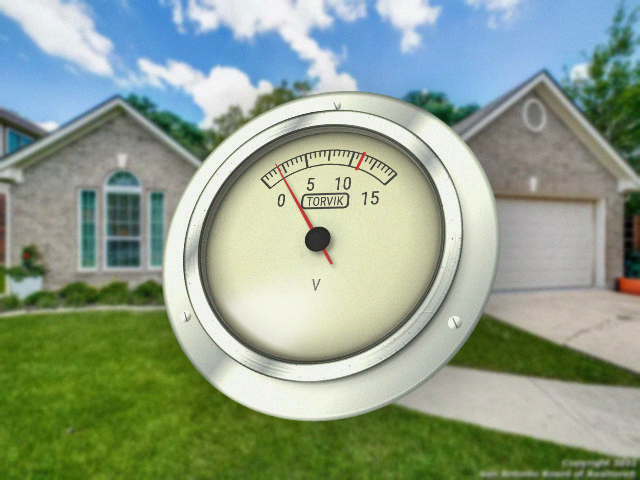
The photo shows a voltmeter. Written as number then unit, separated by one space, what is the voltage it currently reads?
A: 2 V
